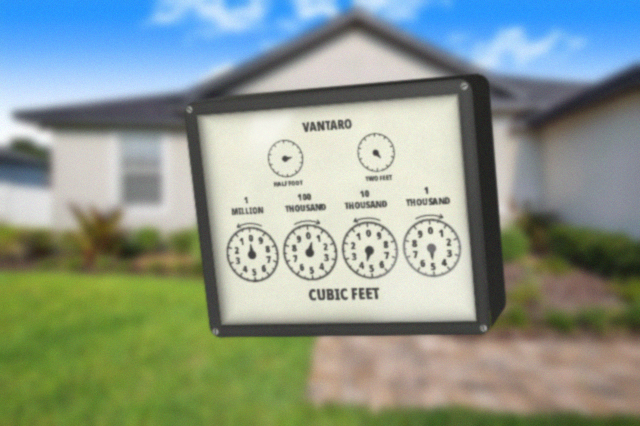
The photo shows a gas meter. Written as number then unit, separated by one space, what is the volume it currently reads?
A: 4500 ft³
